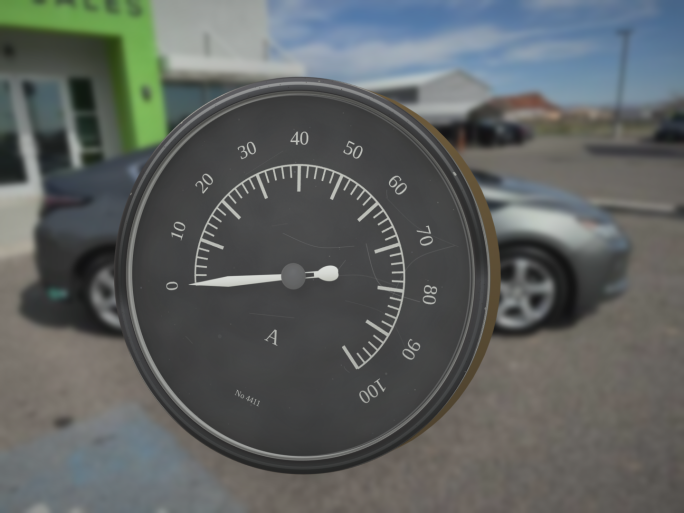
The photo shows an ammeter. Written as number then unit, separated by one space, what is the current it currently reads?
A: 0 A
